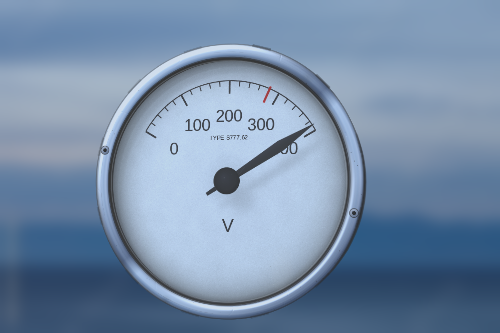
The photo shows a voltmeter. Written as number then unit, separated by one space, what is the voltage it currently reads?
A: 390 V
